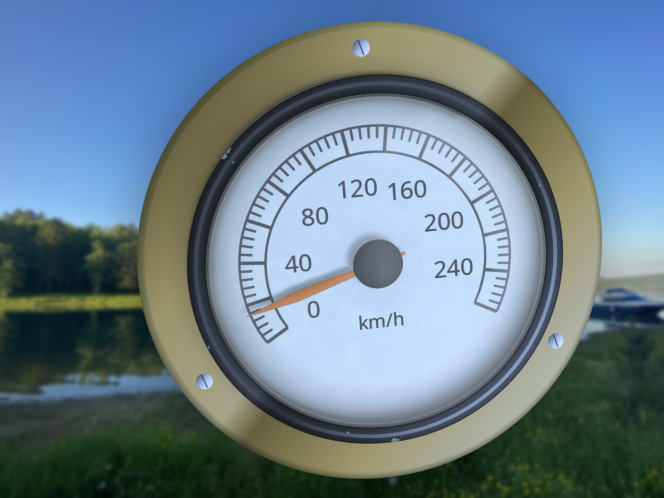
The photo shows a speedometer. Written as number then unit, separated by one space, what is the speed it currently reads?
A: 16 km/h
